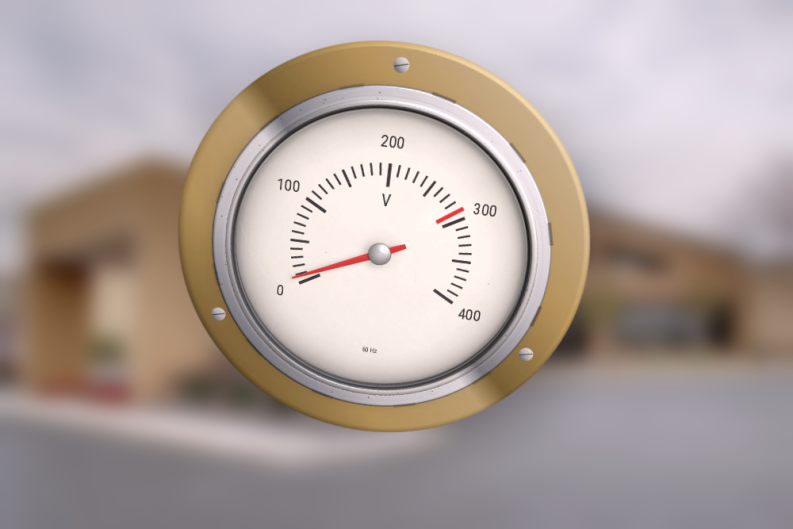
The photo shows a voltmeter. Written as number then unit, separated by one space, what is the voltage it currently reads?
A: 10 V
